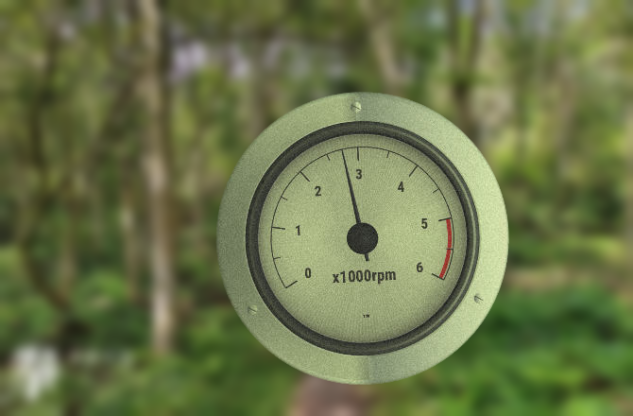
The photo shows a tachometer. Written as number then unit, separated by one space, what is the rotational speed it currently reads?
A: 2750 rpm
